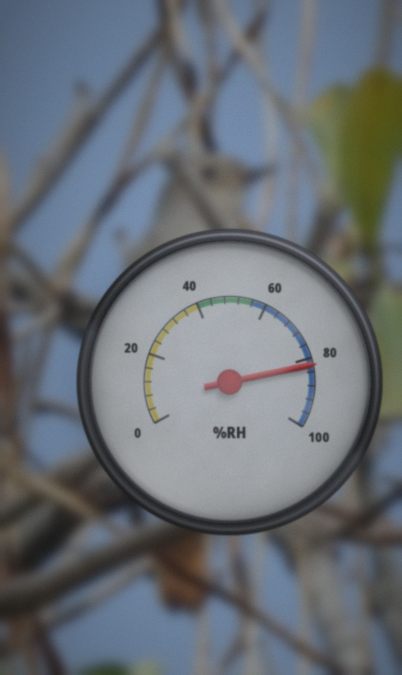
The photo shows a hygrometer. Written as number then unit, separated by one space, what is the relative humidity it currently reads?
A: 82 %
